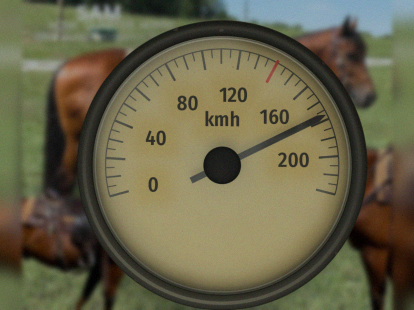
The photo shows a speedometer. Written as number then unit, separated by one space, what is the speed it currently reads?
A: 177.5 km/h
